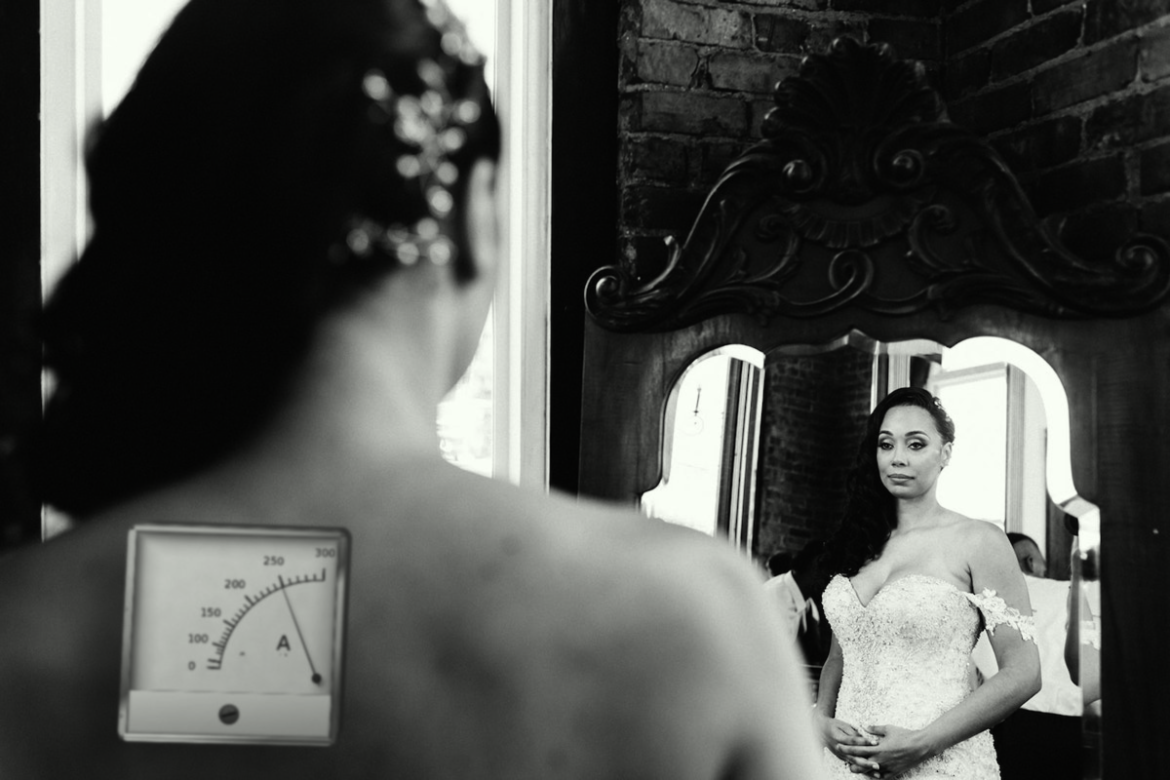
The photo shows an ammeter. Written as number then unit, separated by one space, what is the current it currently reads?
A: 250 A
